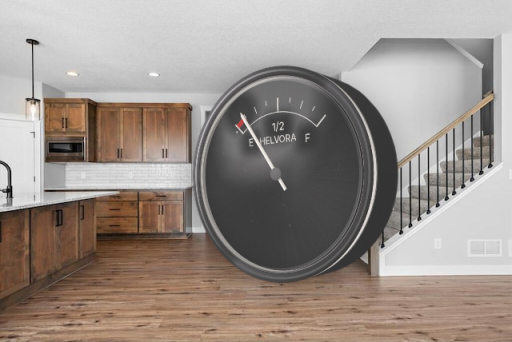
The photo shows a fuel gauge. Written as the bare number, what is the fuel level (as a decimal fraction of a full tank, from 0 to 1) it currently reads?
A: 0.125
